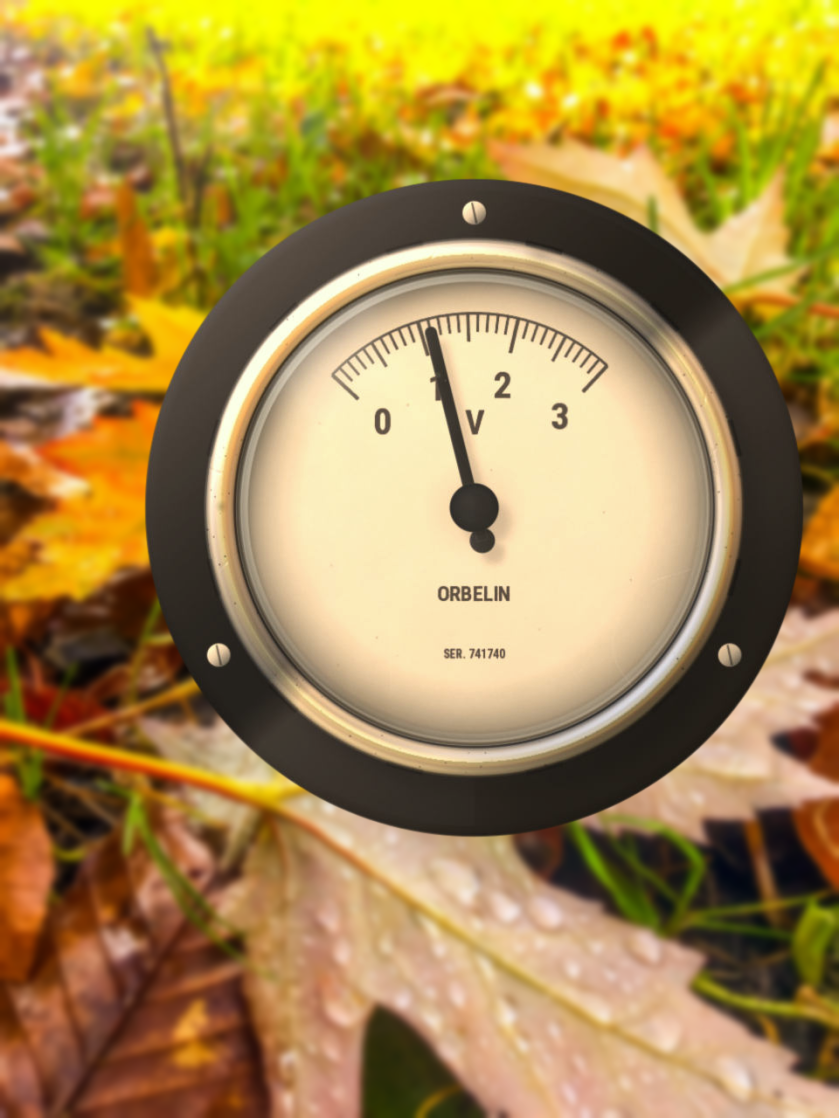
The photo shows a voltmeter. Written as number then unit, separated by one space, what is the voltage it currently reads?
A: 1.1 V
